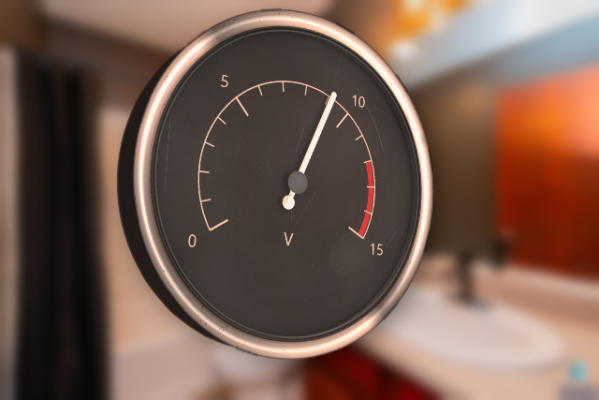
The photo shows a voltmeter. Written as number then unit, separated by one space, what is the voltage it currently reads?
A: 9 V
